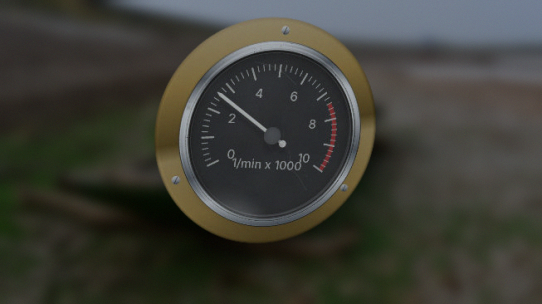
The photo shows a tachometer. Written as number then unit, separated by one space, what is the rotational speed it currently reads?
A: 2600 rpm
